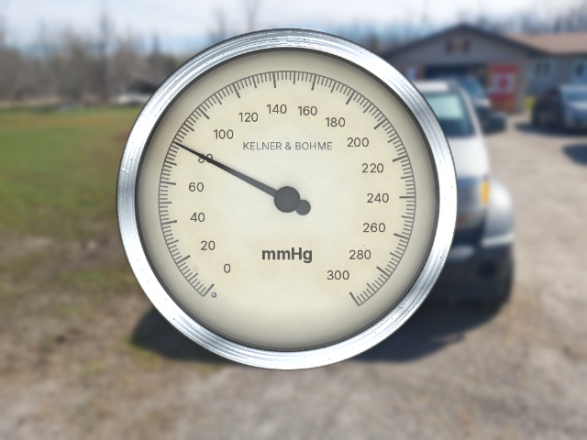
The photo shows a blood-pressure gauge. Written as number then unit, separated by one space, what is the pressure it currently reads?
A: 80 mmHg
